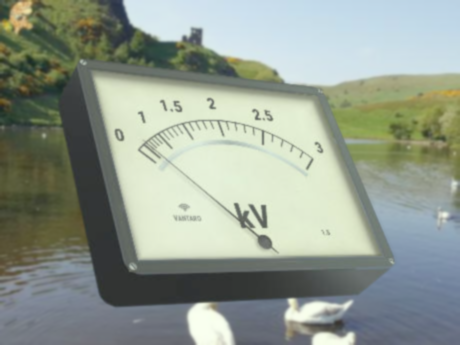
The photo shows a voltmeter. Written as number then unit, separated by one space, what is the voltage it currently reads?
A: 0.5 kV
